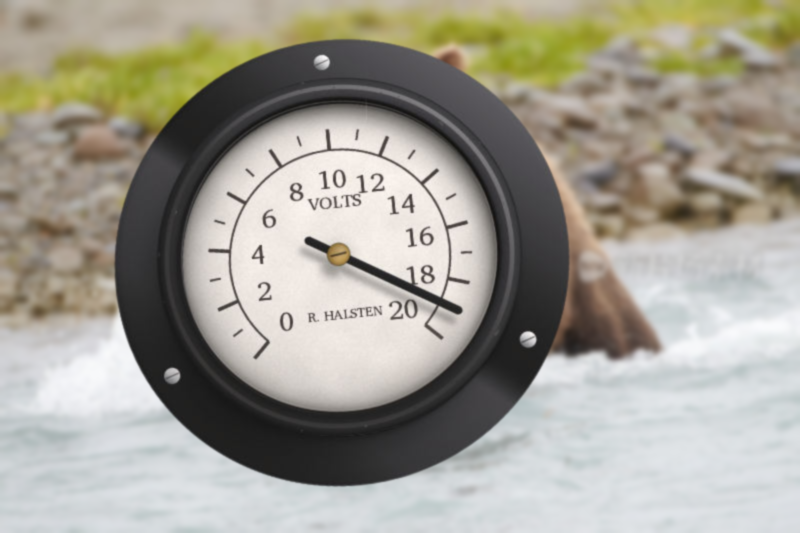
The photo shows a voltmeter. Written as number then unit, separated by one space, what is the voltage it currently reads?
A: 19 V
